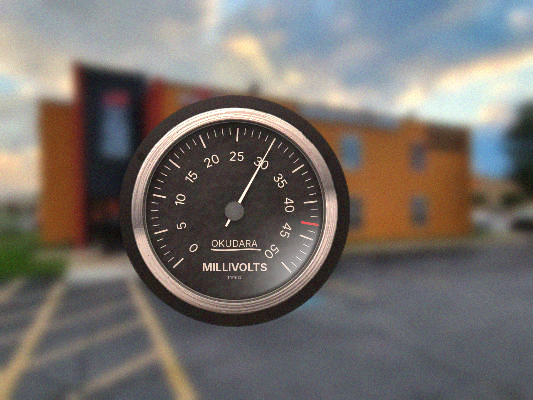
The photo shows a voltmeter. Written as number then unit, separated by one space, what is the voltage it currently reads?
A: 30 mV
